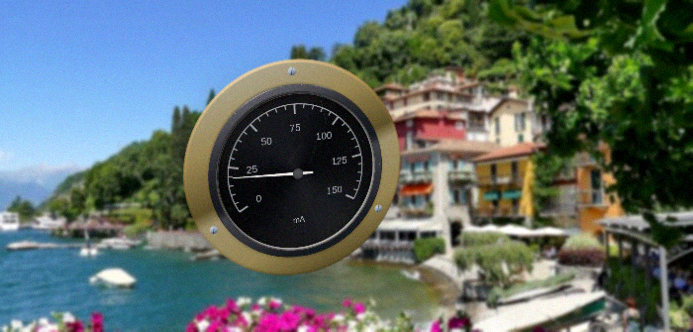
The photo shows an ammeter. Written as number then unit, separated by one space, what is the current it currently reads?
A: 20 mA
